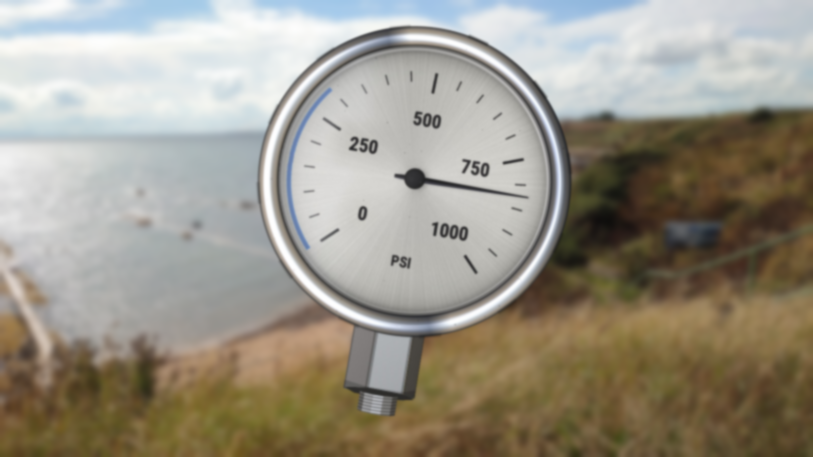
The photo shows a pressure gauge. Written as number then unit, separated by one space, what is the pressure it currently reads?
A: 825 psi
